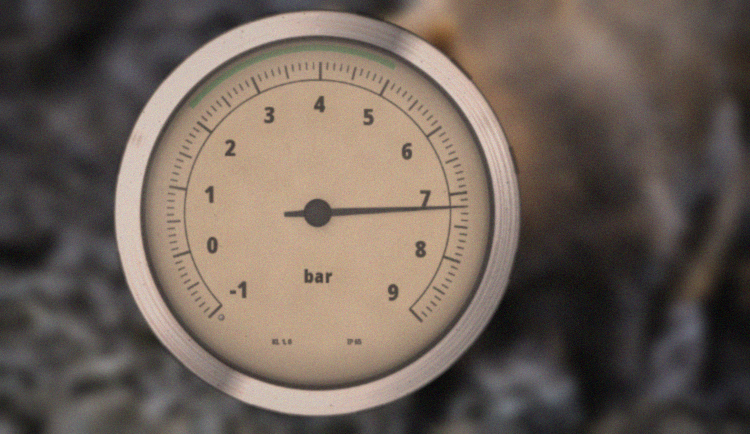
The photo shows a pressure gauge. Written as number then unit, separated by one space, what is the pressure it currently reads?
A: 7.2 bar
